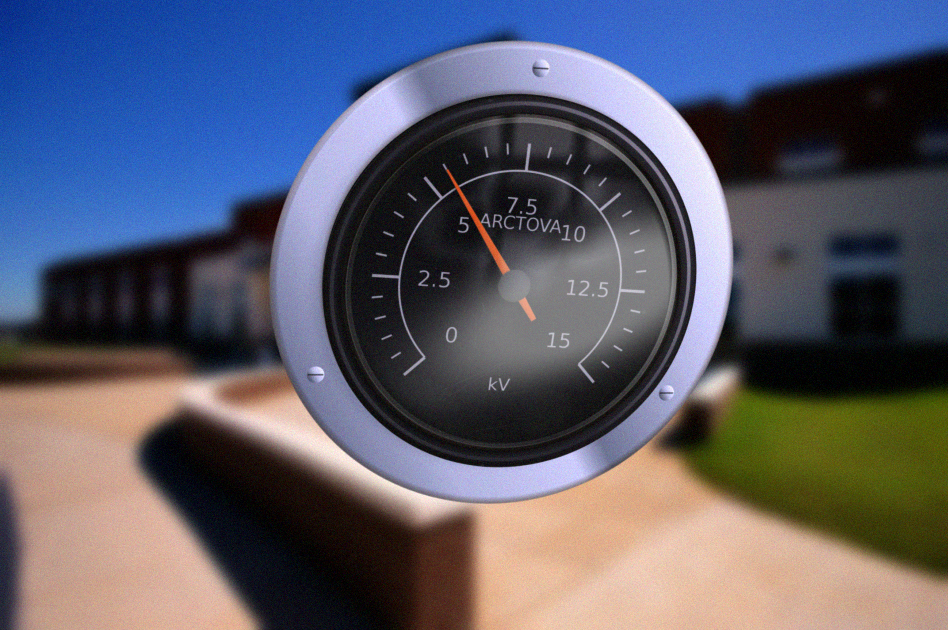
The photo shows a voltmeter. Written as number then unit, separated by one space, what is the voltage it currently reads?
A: 5.5 kV
